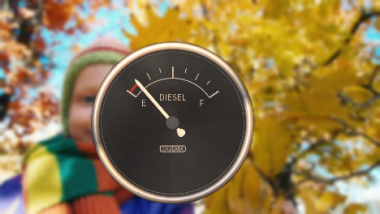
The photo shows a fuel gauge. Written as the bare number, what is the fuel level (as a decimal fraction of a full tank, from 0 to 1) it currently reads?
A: 0.125
